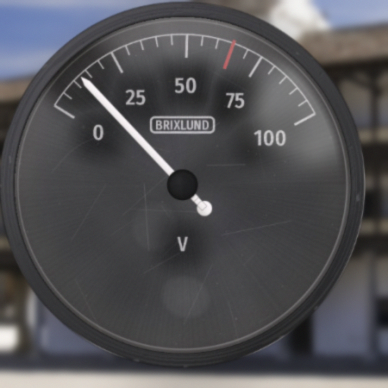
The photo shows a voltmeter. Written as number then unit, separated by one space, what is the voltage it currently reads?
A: 12.5 V
